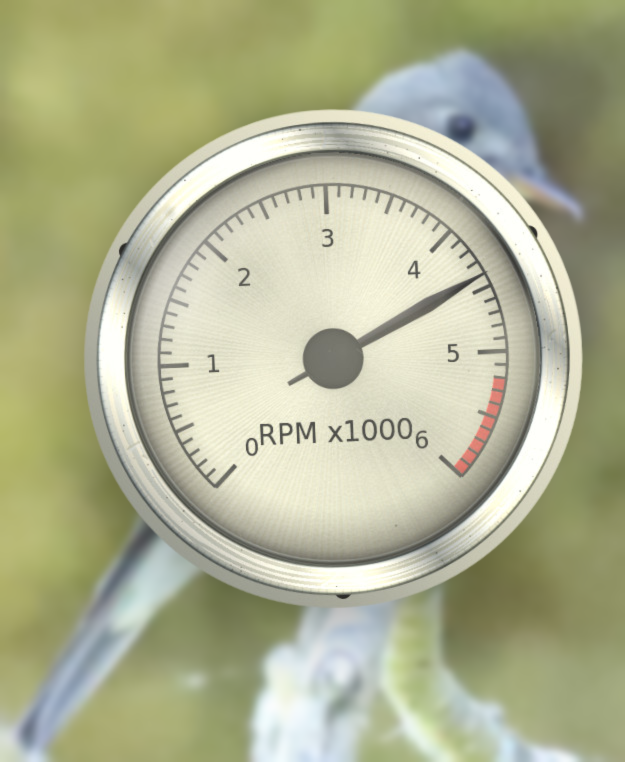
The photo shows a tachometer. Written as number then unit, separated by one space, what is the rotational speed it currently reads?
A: 4400 rpm
